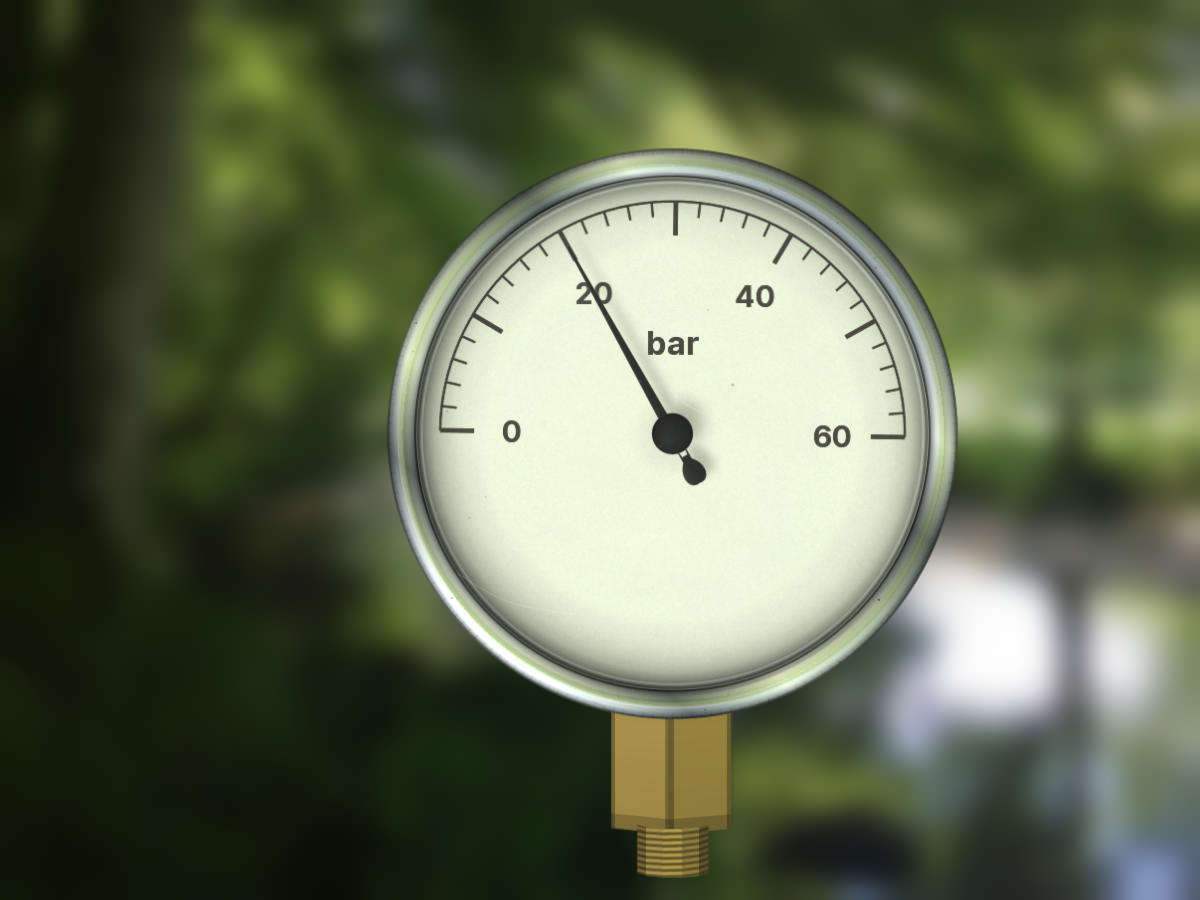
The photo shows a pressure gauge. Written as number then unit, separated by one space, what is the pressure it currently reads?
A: 20 bar
